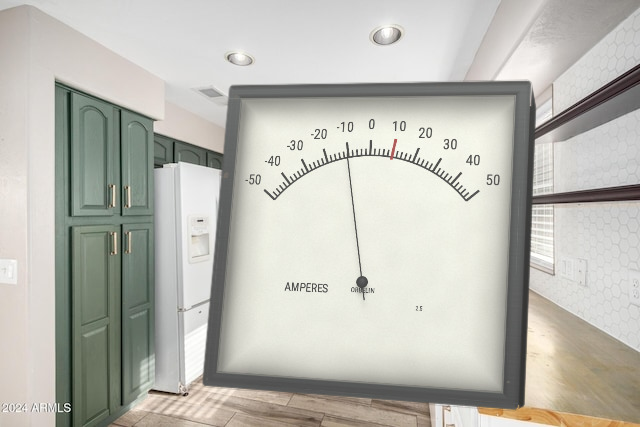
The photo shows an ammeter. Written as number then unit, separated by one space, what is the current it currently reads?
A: -10 A
